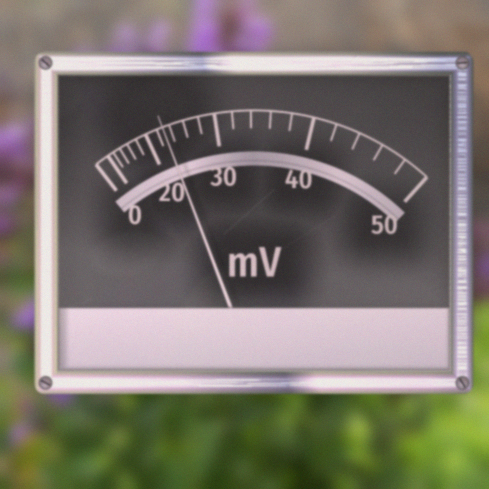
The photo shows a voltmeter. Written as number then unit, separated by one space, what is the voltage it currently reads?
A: 23 mV
